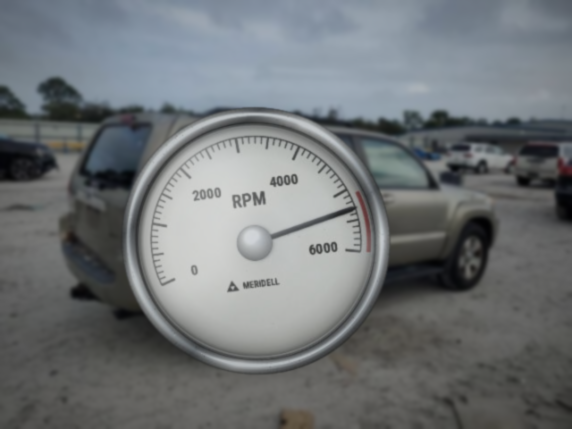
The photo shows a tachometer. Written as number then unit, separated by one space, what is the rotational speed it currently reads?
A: 5300 rpm
